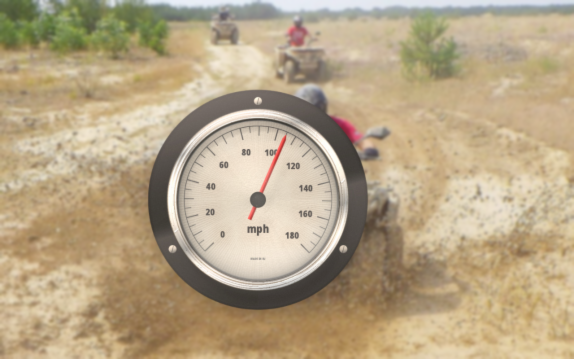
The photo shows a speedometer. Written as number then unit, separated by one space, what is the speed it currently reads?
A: 105 mph
